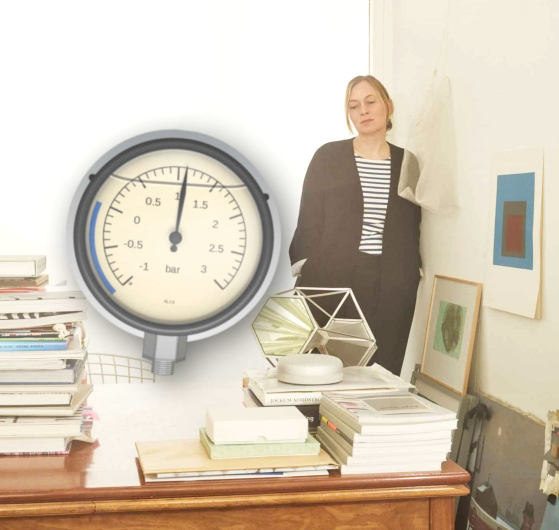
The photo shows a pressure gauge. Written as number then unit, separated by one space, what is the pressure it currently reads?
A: 1.1 bar
